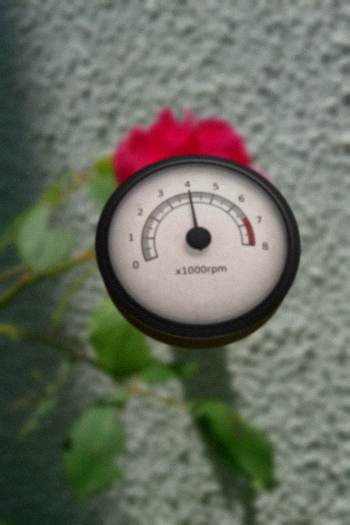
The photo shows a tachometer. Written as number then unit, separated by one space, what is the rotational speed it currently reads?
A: 4000 rpm
